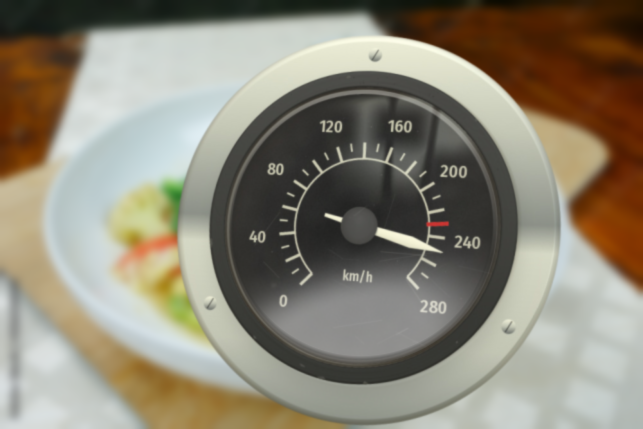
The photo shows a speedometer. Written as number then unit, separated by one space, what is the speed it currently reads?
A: 250 km/h
